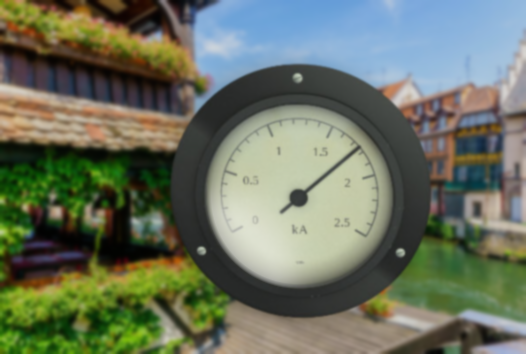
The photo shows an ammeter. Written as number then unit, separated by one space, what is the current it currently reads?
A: 1.75 kA
